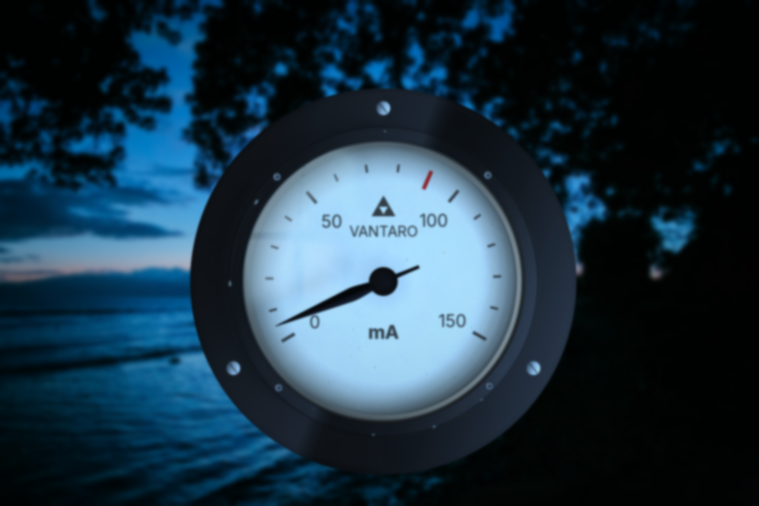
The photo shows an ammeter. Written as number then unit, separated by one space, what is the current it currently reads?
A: 5 mA
